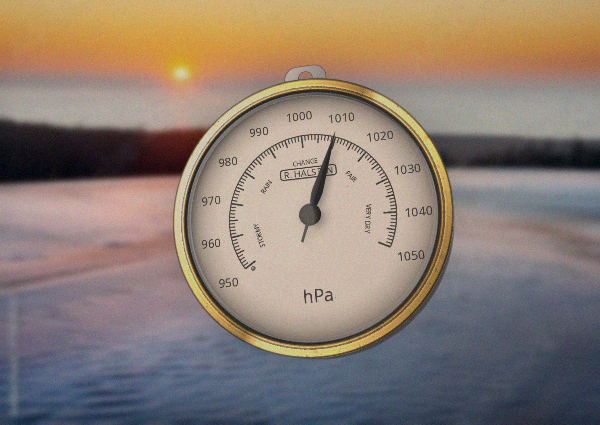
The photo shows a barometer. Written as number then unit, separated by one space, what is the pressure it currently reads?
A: 1010 hPa
